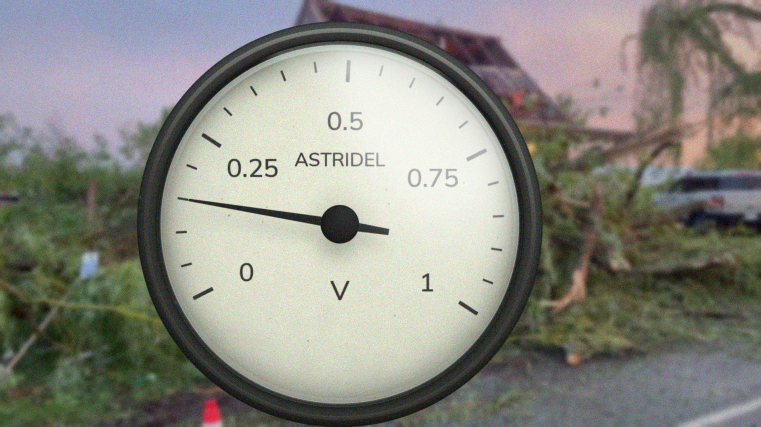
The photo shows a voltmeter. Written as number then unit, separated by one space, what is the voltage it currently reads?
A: 0.15 V
